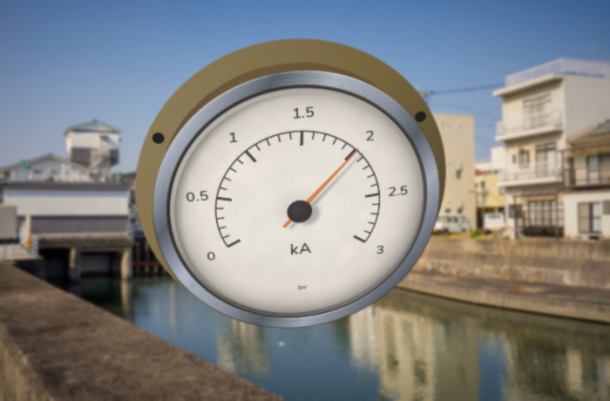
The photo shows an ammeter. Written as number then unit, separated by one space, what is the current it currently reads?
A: 2 kA
